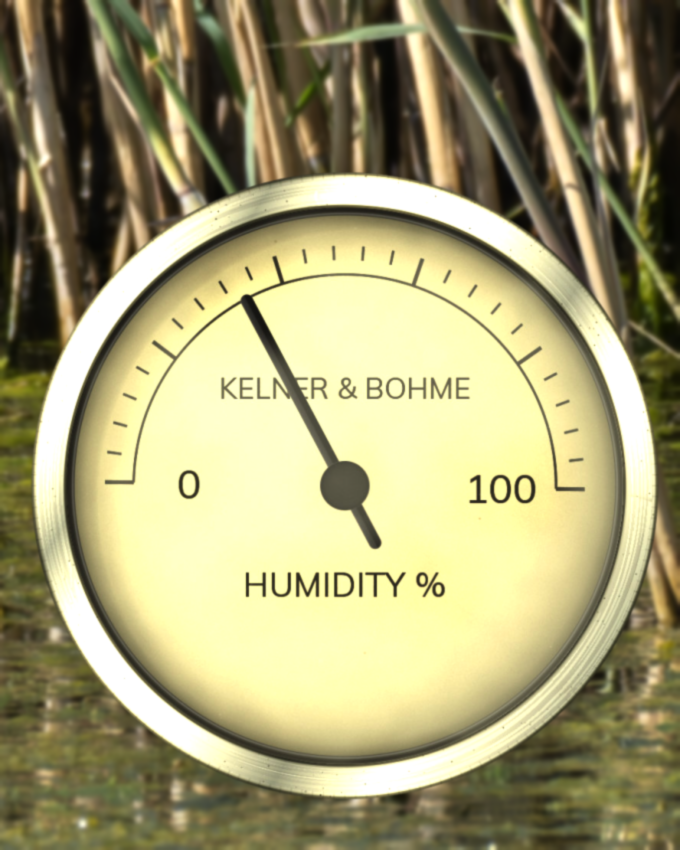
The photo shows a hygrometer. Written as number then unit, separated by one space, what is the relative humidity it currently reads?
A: 34 %
